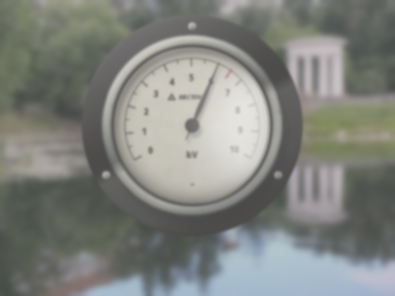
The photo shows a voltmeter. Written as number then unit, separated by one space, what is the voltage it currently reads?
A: 6 kV
